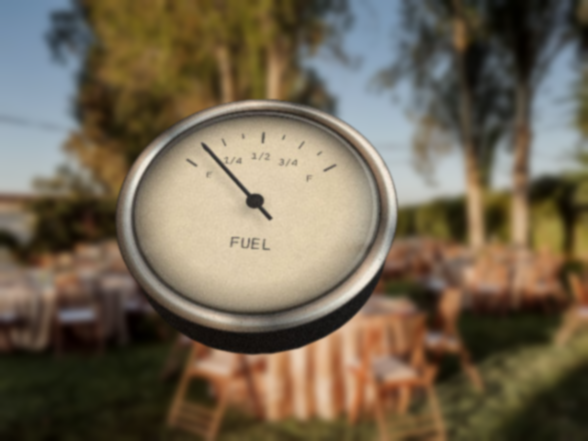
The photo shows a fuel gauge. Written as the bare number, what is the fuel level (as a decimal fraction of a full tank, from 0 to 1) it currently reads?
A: 0.125
